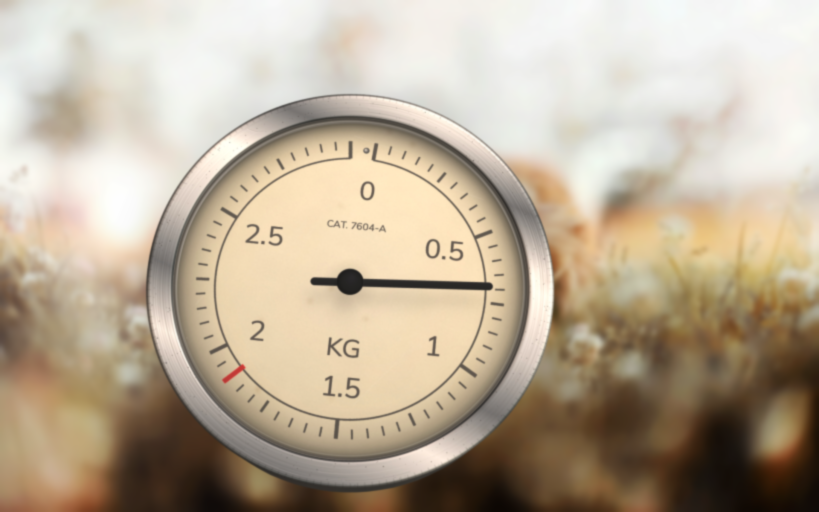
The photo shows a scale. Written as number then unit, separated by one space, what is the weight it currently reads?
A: 0.7 kg
